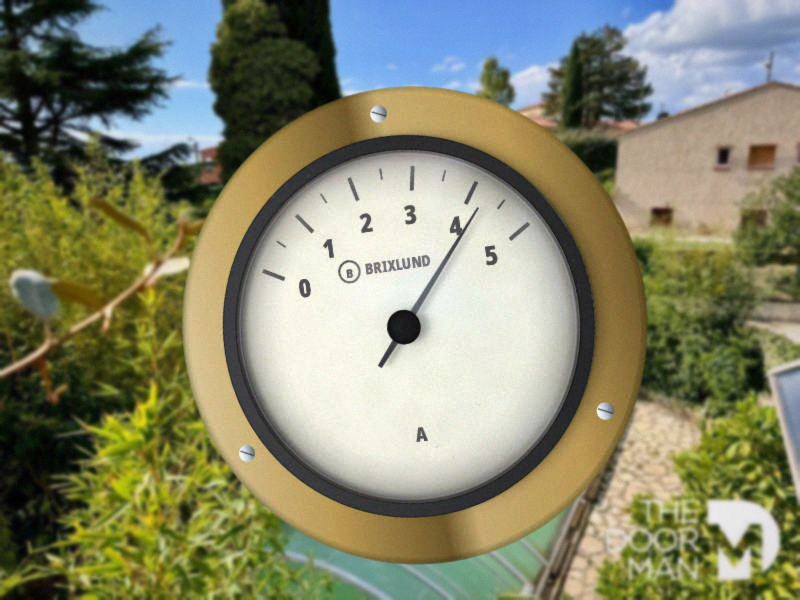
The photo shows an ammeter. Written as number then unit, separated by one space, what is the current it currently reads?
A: 4.25 A
